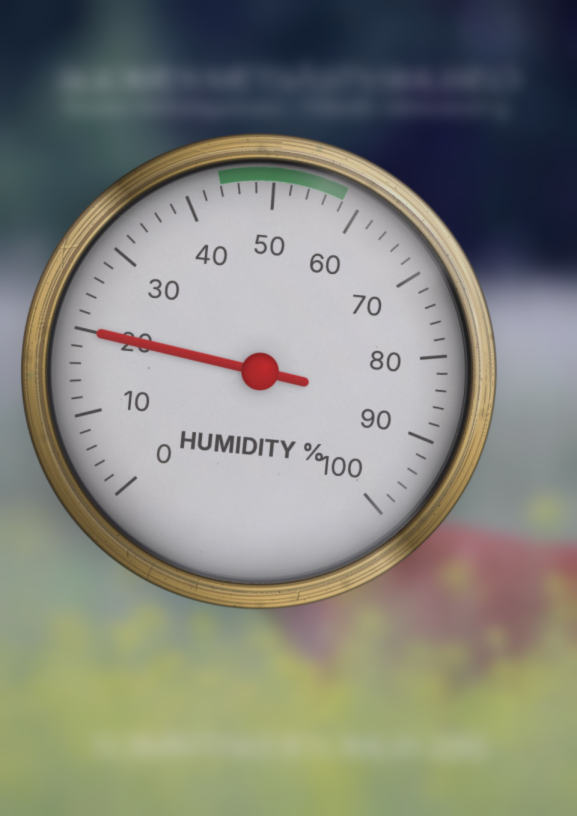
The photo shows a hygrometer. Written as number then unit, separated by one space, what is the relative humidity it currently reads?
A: 20 %
